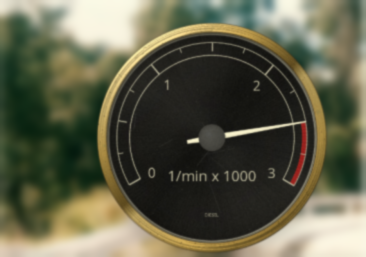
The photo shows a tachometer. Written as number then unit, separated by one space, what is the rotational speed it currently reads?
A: 2500 rpm
